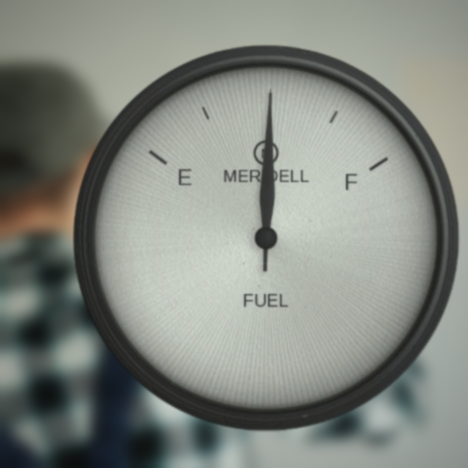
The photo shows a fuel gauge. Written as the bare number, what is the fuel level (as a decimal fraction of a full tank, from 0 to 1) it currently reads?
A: 0.5
